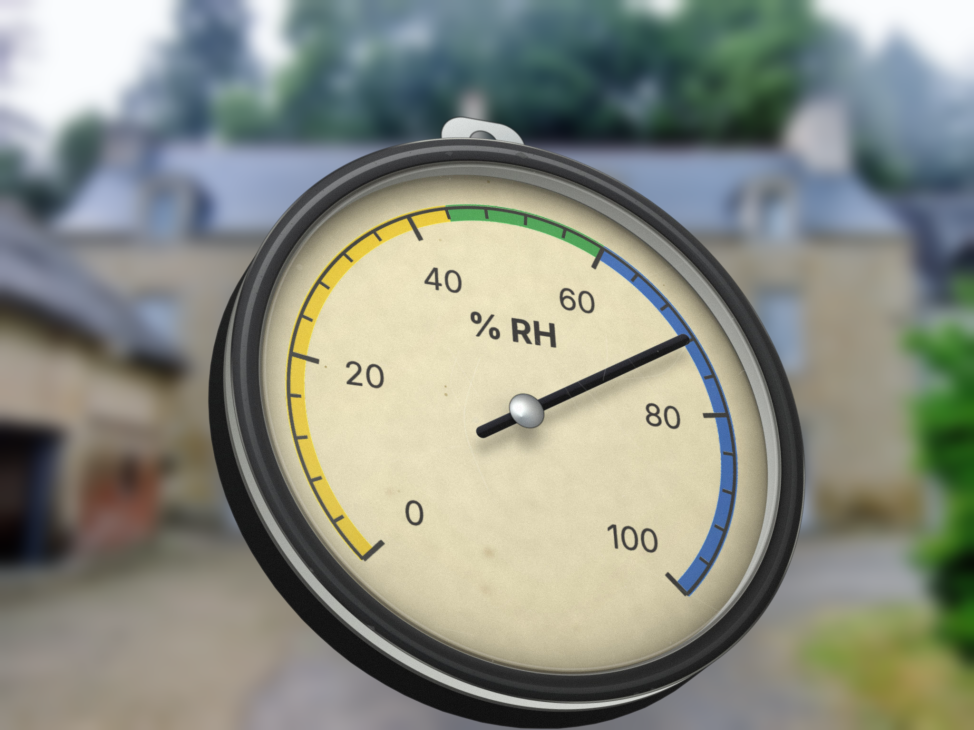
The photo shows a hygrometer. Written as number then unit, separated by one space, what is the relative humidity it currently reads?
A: 72 %
